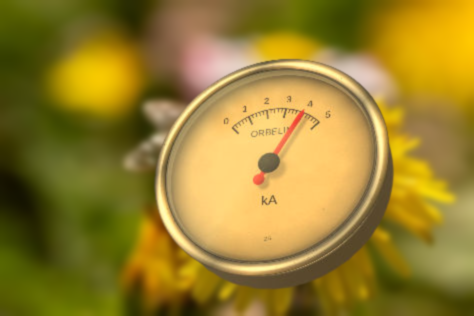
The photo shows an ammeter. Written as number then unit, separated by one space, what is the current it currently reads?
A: 4 kA
